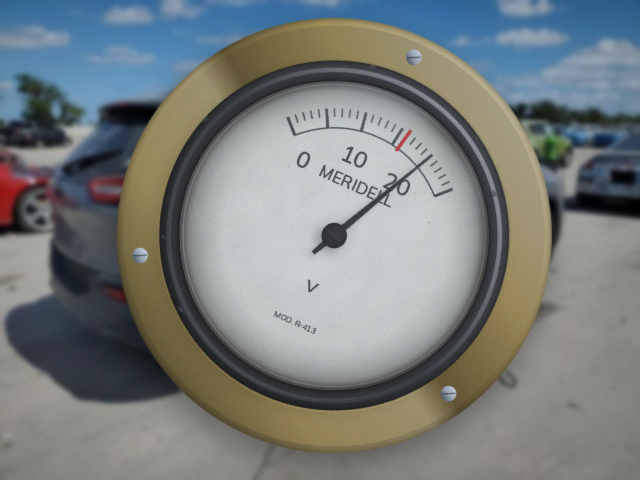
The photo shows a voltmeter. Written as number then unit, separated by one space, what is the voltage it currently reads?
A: 20 V
